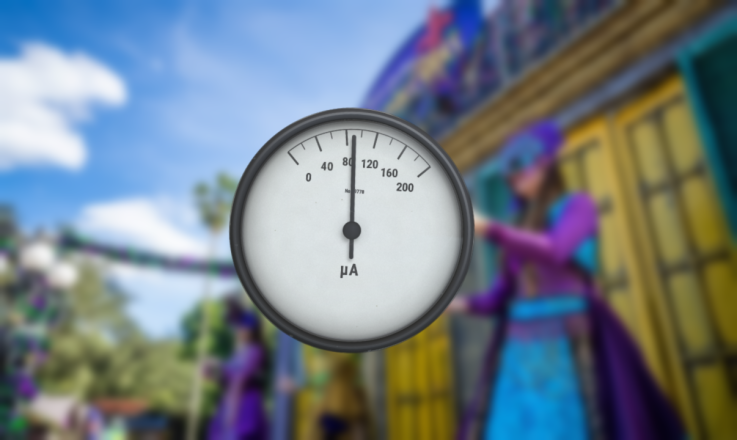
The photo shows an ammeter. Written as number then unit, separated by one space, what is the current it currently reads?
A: 90 µA
